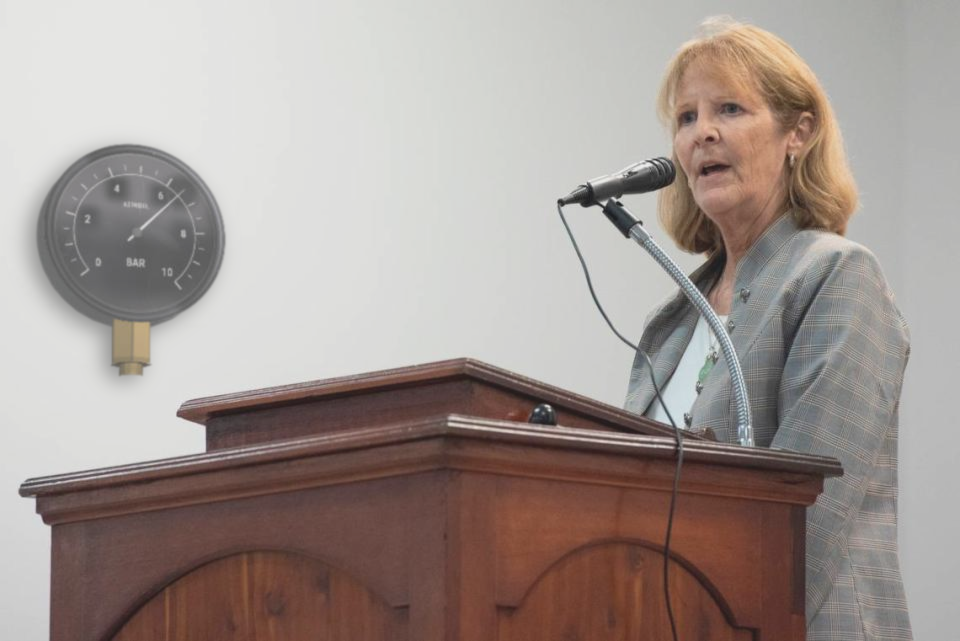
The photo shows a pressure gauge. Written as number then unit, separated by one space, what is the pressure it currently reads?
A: 6.5 bar
